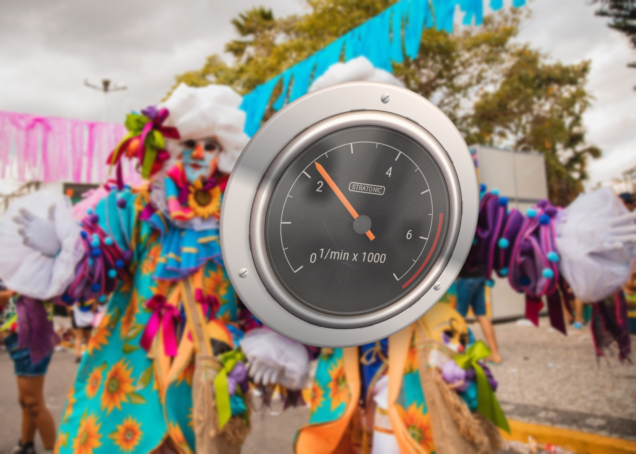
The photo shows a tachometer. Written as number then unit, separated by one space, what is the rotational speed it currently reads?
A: 2250 rpm
